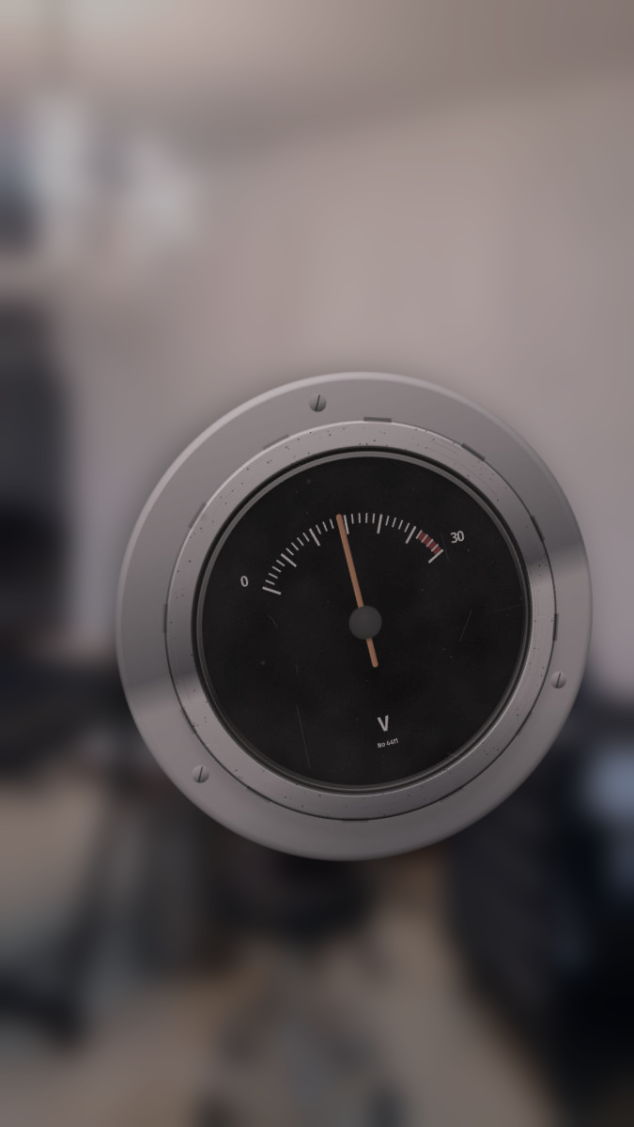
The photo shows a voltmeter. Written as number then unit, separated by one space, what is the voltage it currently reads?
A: 14 V
